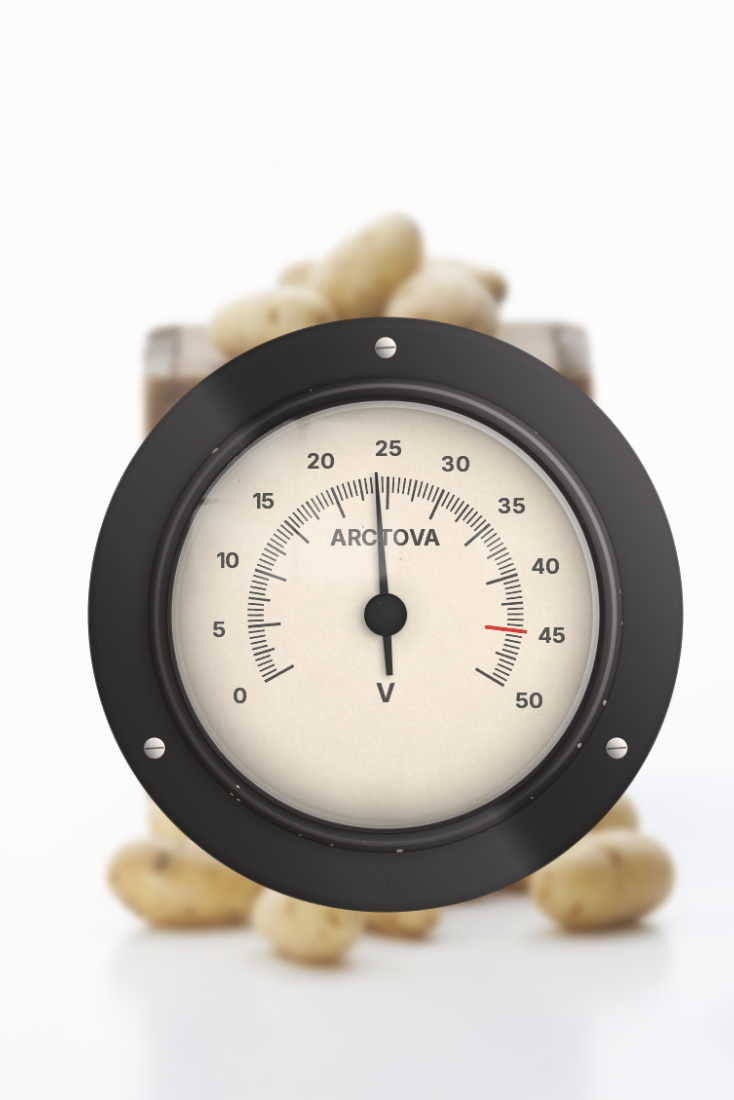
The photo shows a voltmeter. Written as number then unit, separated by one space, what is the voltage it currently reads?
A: 24 V
